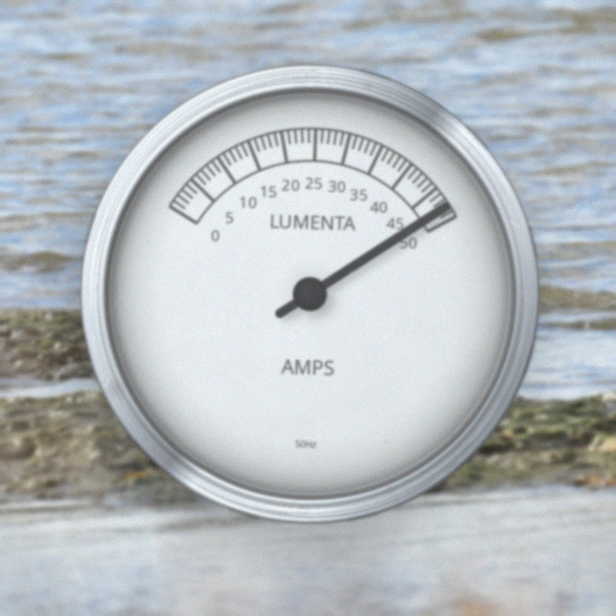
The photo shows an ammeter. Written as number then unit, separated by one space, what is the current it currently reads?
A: 48 A
